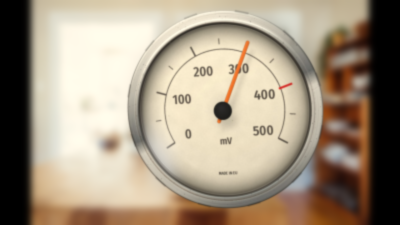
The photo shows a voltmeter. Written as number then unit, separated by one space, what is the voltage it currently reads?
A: 300 mV
